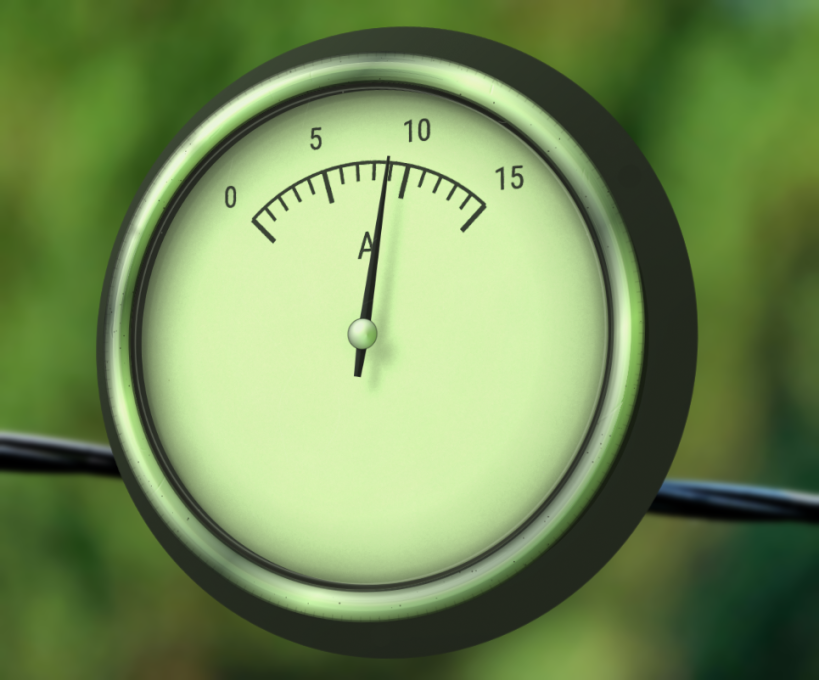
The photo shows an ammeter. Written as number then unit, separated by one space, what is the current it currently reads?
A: 9 A
